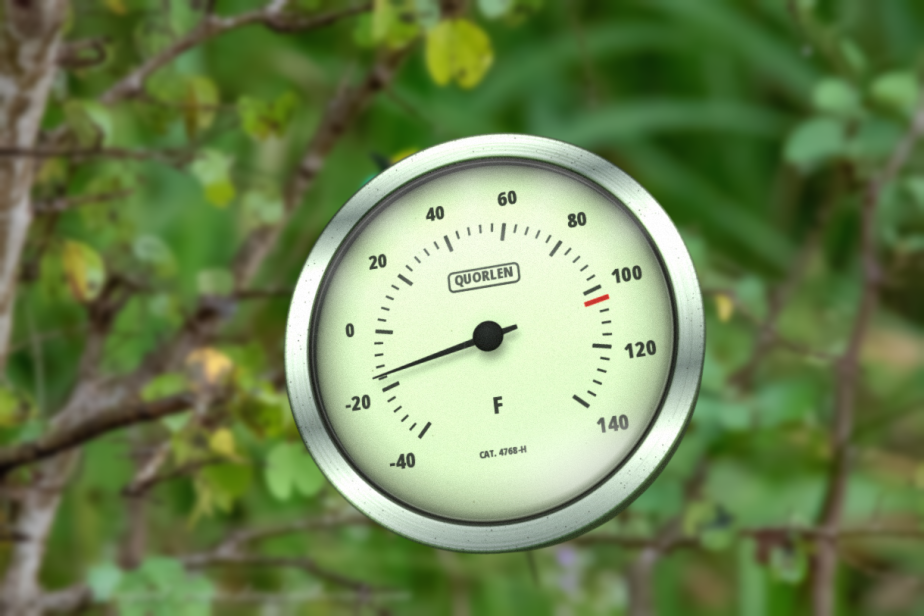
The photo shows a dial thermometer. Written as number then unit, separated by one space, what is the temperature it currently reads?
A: -16 °F
